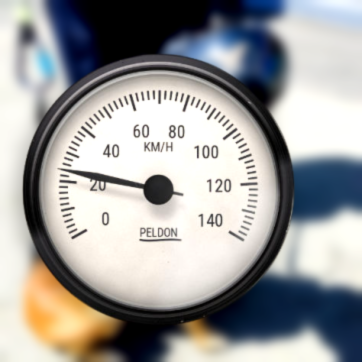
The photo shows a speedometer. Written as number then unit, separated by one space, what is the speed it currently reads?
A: 24 km/h
